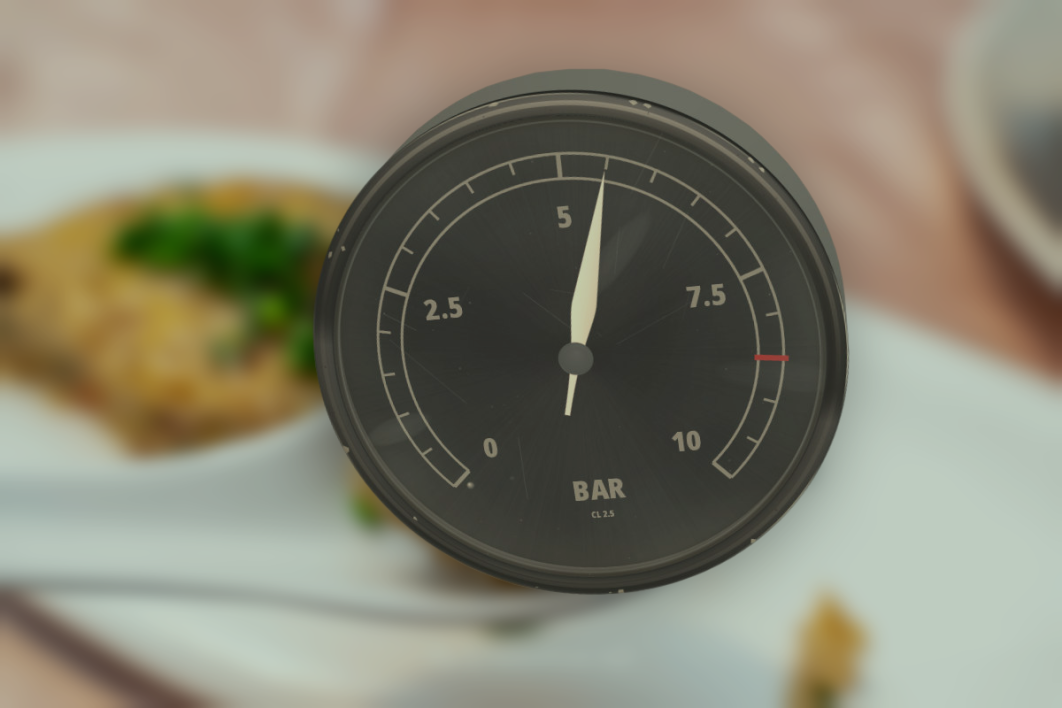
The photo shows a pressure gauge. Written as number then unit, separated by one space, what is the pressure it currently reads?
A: 5.5 bar
